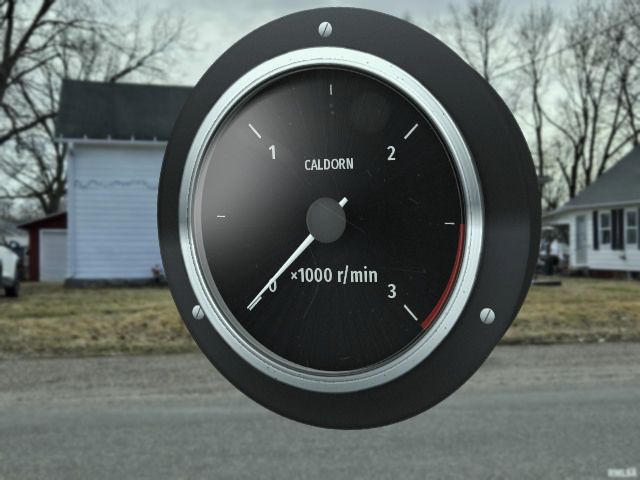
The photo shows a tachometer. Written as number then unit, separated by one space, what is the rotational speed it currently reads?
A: 0 rpm
